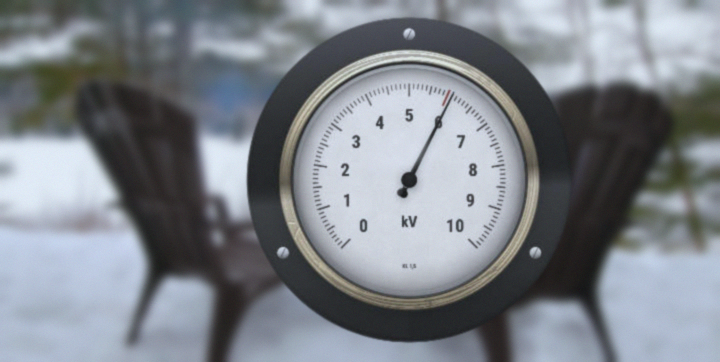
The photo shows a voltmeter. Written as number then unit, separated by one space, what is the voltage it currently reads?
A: 6 kV
